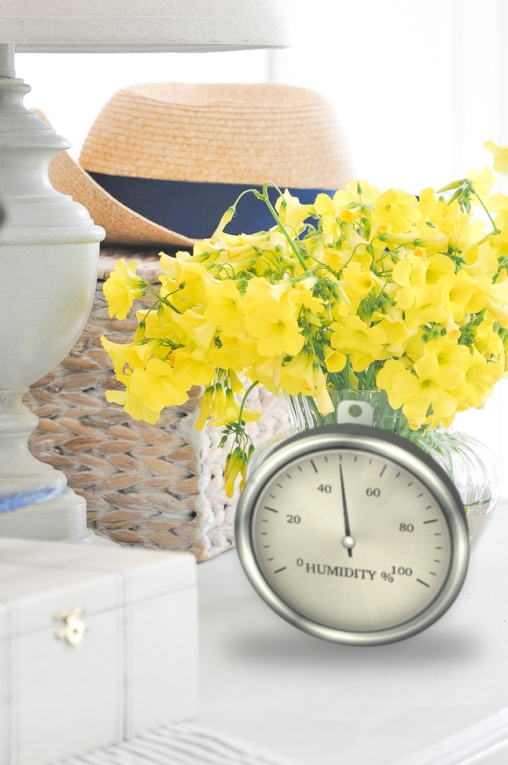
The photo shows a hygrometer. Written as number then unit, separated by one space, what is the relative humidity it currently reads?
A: 48 %
